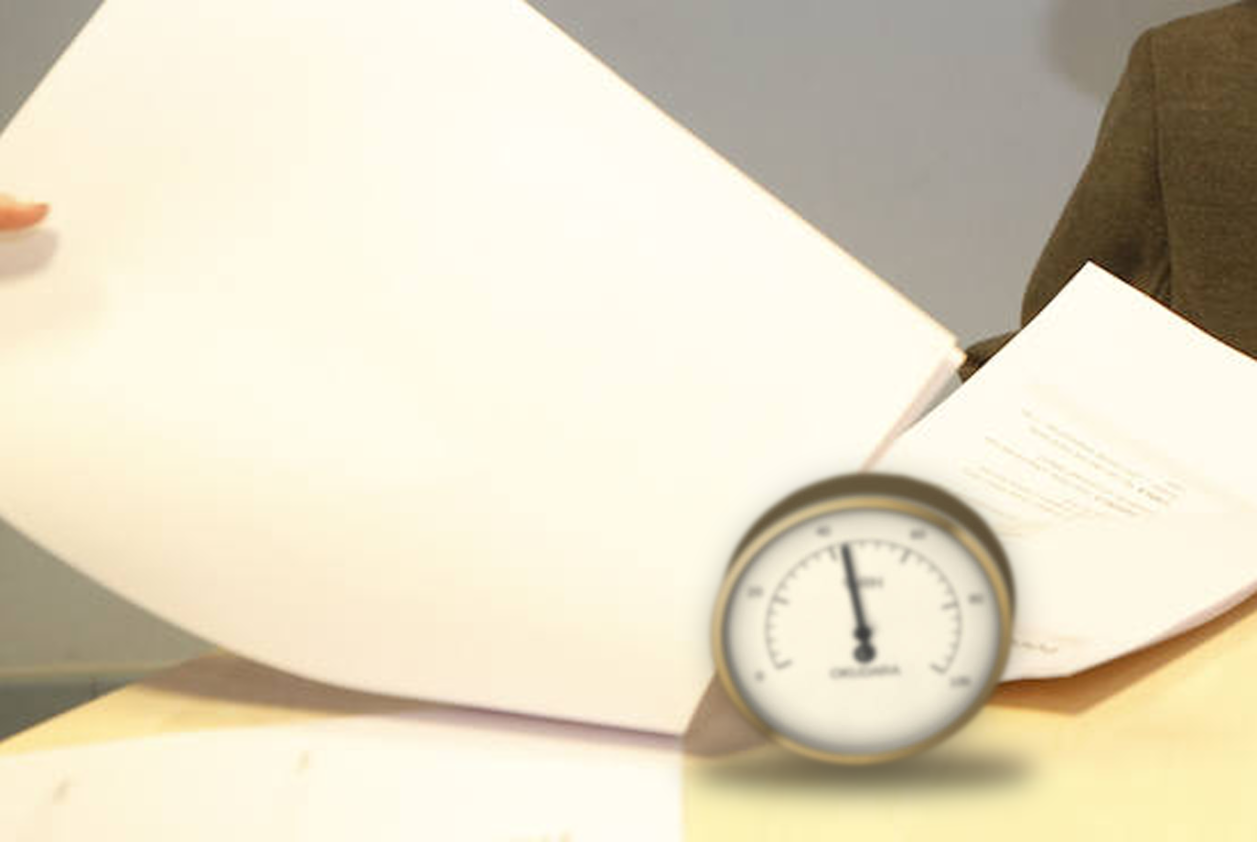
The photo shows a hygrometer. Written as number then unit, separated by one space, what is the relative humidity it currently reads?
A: 44 %
